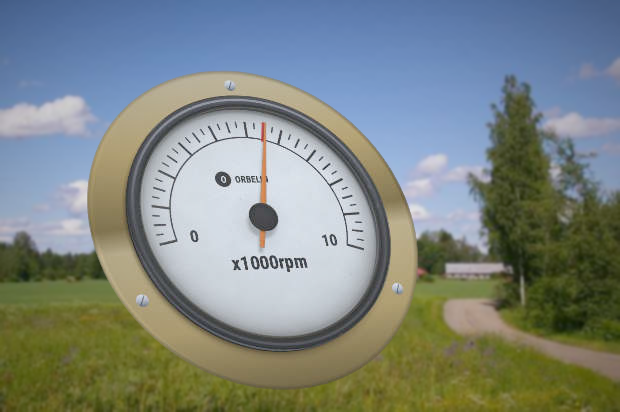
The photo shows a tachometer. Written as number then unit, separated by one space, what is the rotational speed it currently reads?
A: 5500 rpm
